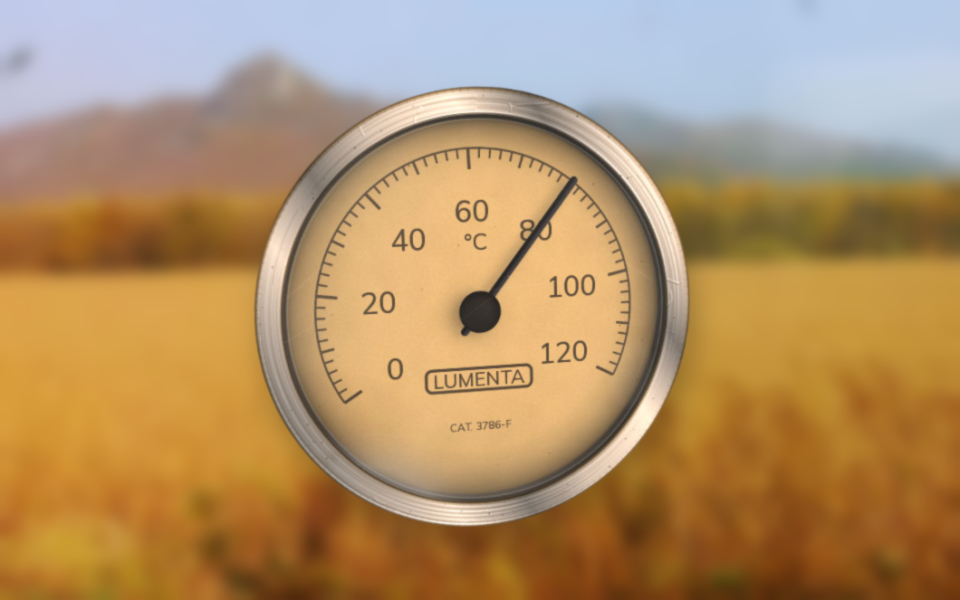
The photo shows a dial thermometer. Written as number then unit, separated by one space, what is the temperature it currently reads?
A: 80 °C
